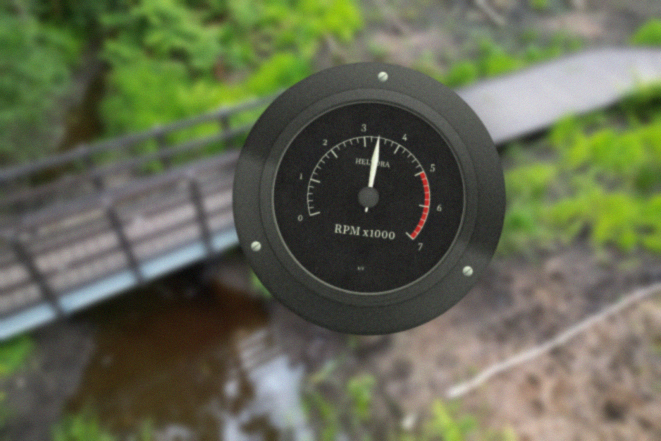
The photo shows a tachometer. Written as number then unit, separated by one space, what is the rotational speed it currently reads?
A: 3400 rpm
